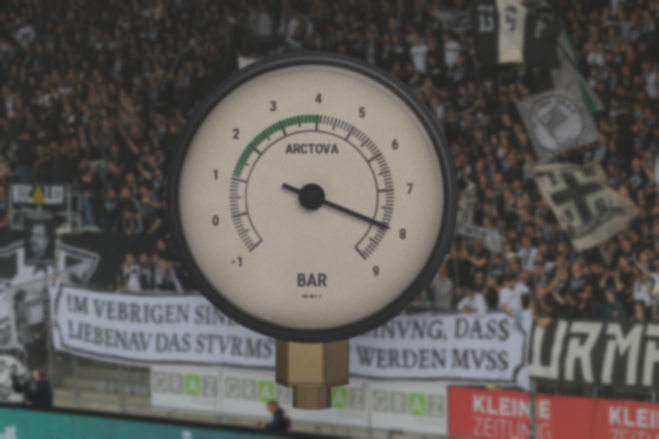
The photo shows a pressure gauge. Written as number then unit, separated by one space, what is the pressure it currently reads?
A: 8 bar
